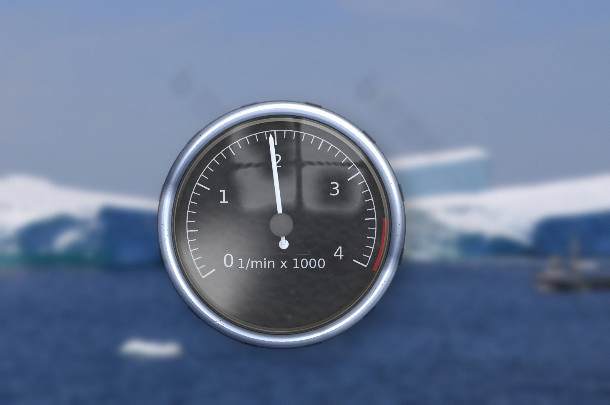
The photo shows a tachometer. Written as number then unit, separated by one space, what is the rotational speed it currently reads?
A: 1950 rpm
